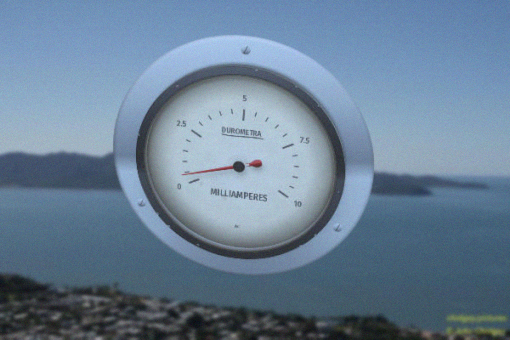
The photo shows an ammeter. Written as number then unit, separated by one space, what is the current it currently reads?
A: 0.5 mA
